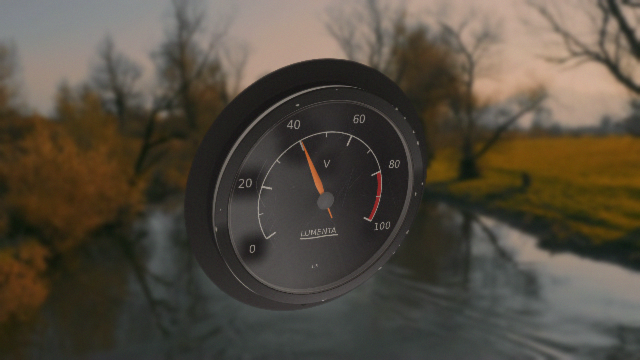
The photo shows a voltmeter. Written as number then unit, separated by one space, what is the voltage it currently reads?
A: 40 V
